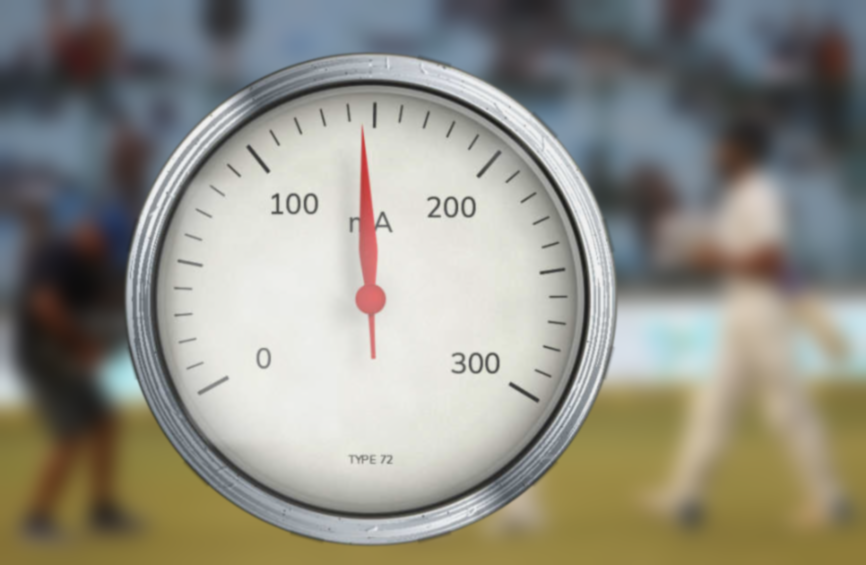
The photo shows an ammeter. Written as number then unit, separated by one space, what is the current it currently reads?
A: 145 mA
